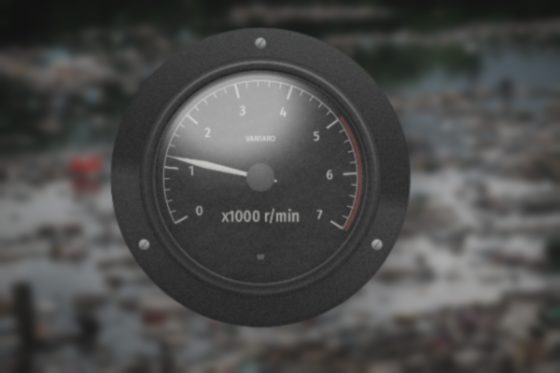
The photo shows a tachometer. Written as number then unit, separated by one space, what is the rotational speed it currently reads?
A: 1200 rpm
